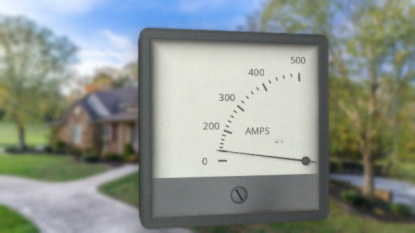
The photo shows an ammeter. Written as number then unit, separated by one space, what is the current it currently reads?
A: 100 A
